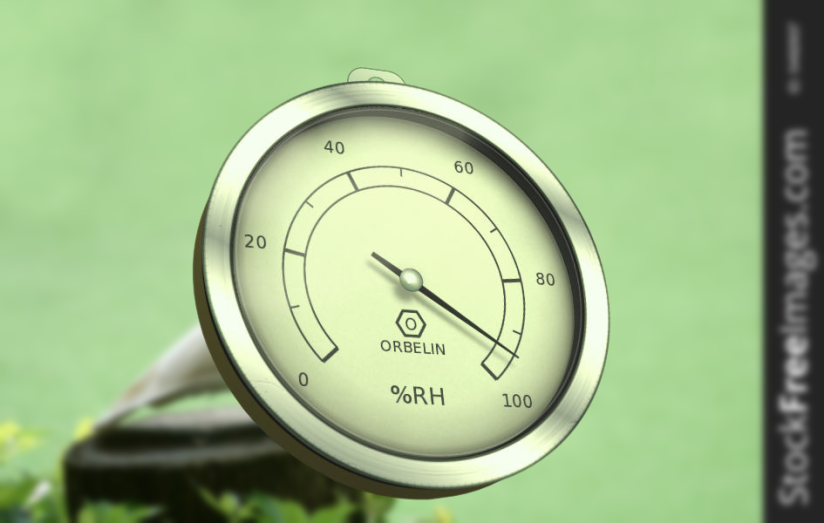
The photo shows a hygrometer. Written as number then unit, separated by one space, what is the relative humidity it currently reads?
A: 95 %
